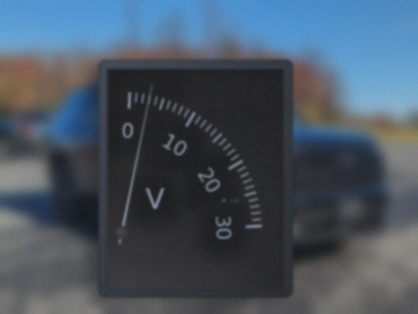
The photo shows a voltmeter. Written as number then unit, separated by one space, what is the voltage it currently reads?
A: 3 V
